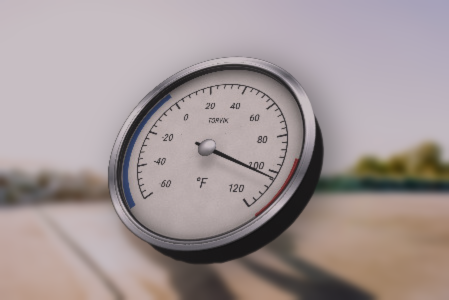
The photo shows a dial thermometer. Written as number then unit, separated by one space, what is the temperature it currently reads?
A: 104 °F
